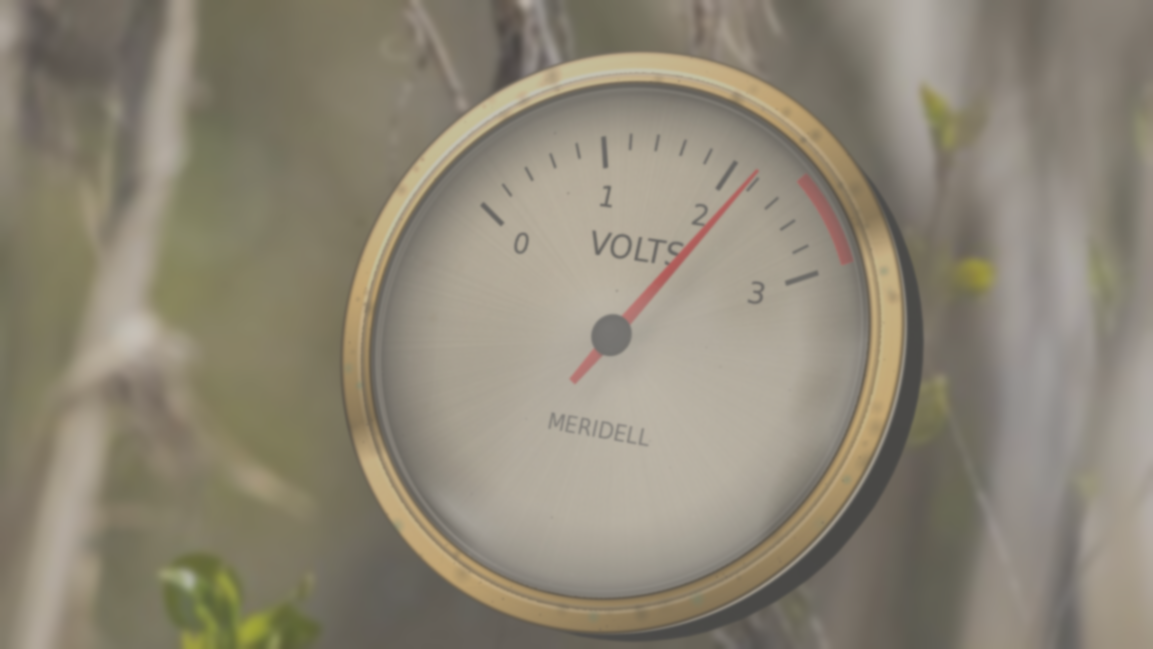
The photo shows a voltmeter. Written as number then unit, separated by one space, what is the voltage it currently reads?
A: 2.2 V
